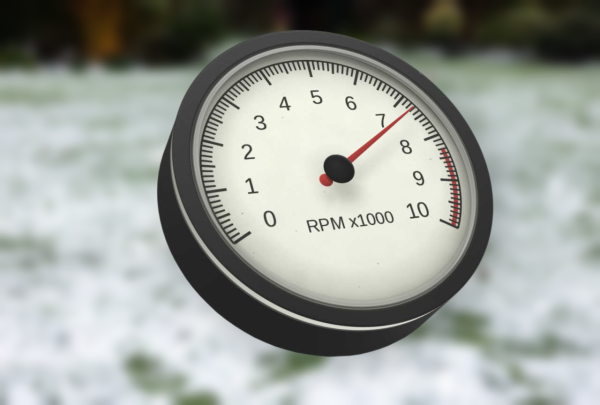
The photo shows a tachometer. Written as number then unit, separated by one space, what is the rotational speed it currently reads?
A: 7300 rpm
